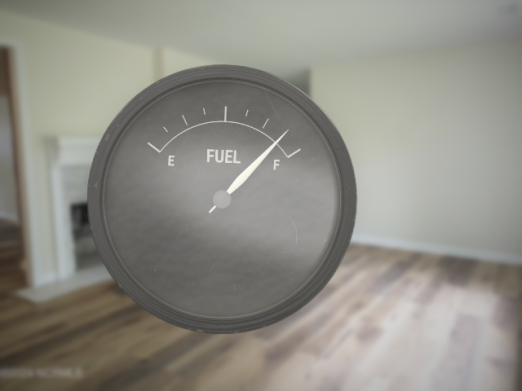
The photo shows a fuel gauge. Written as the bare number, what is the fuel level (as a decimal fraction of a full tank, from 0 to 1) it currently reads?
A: 0.875
